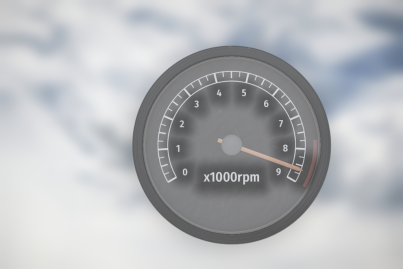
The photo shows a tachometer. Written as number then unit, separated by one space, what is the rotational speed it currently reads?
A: 8625 rpm
